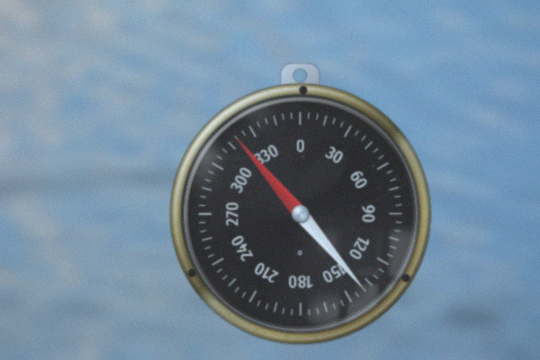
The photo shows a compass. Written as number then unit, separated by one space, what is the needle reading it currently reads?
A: 320 °
